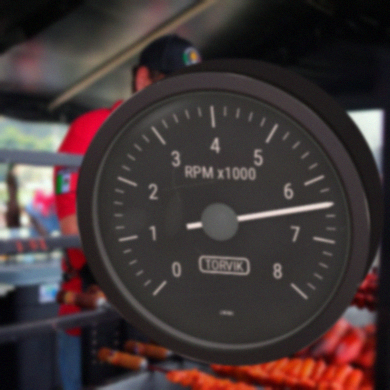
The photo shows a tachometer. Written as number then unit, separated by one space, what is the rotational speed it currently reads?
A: 6400 rpm
